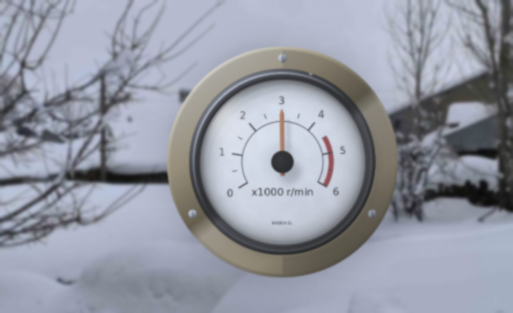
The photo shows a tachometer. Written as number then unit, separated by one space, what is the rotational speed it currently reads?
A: 3000 rpm
